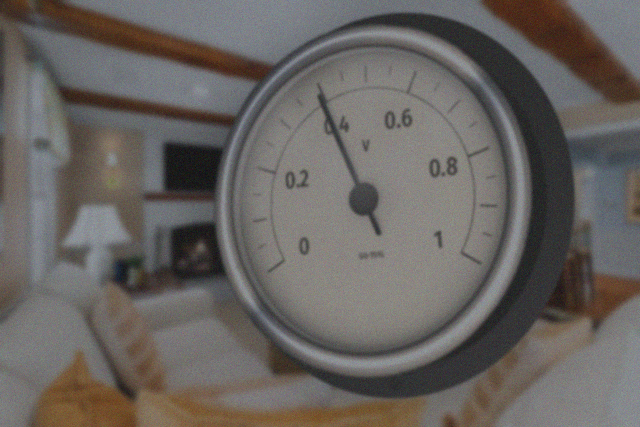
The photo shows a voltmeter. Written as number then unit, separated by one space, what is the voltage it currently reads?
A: 0.4 V
